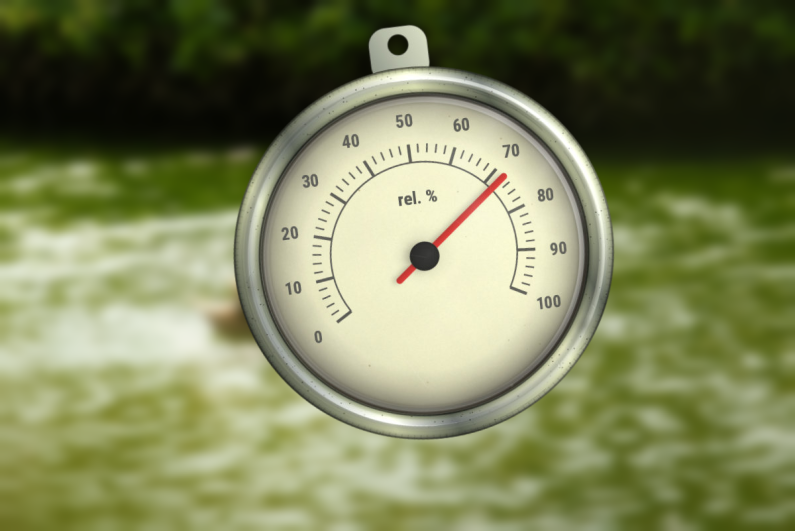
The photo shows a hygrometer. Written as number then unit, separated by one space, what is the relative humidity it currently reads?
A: 72 %
